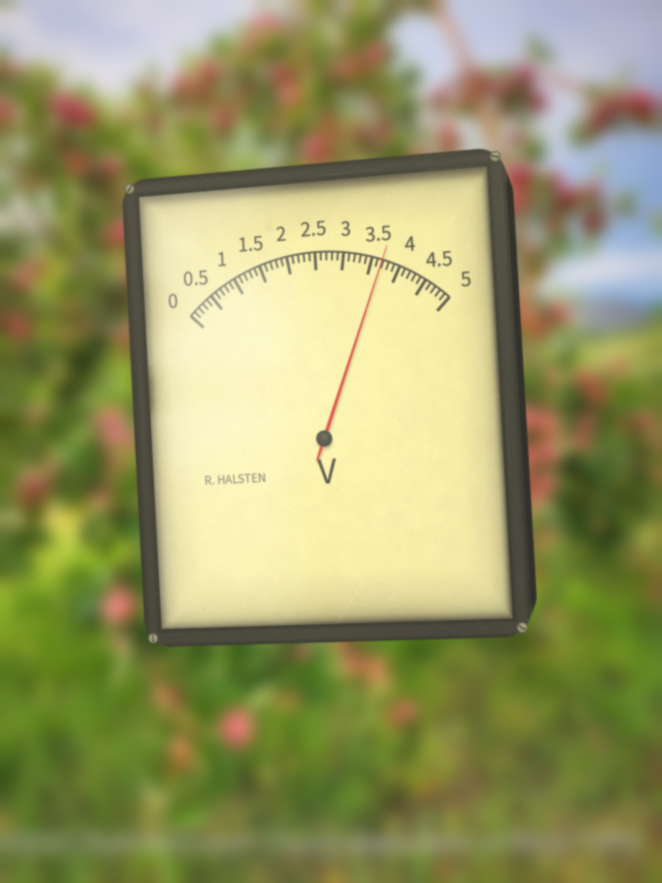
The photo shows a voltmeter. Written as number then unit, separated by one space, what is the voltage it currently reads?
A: 3.7 V
